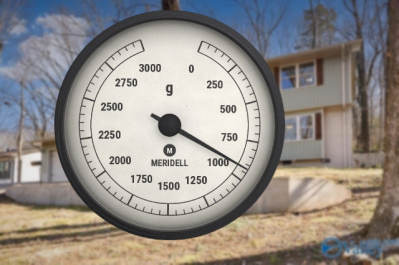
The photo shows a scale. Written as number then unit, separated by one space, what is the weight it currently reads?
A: 925 g
